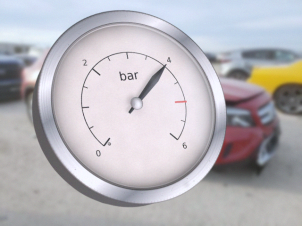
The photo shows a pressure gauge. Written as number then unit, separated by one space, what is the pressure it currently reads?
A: 4 bar
